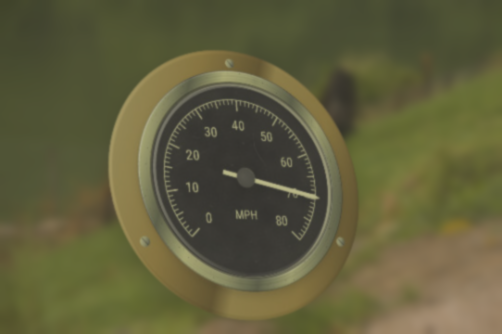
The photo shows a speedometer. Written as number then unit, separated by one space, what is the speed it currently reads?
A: 70 mph
